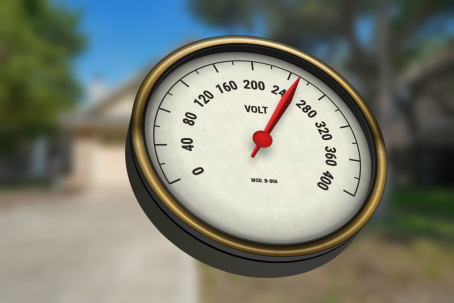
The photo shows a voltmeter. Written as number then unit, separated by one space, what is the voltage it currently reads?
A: 250 V
